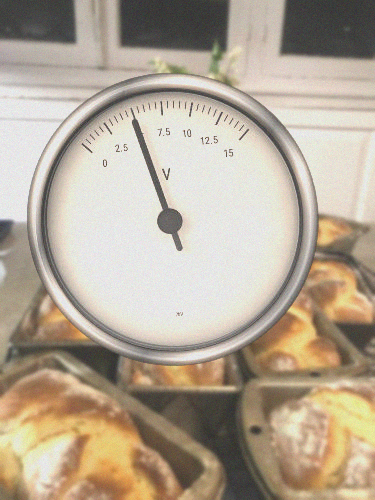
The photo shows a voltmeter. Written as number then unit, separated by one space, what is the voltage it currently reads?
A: 5 V
